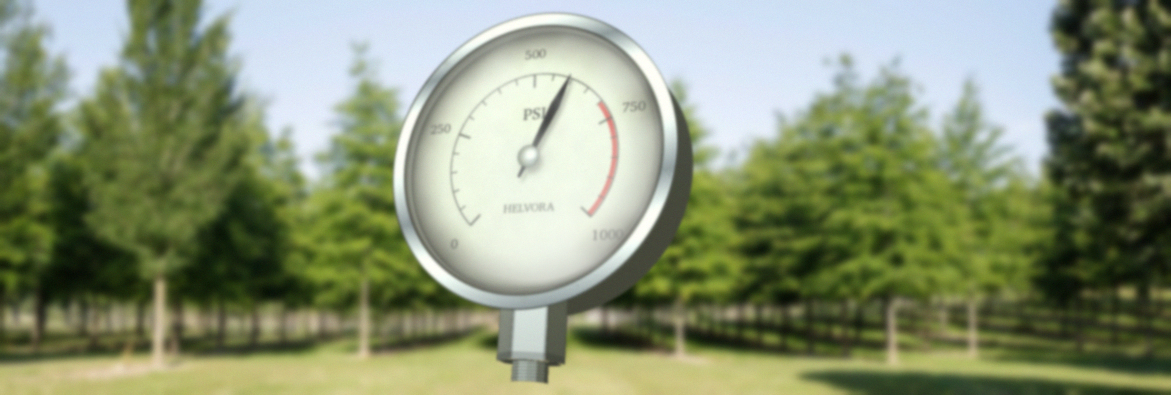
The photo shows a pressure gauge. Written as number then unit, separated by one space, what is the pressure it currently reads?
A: 600 psi
